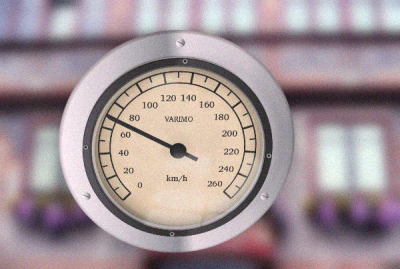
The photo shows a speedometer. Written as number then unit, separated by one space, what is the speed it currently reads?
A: 70 km/h
